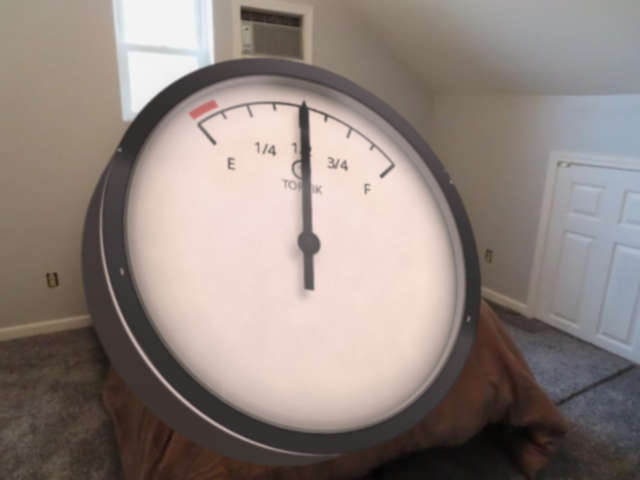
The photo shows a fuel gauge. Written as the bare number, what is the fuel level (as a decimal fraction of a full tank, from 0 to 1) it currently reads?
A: 0.5
